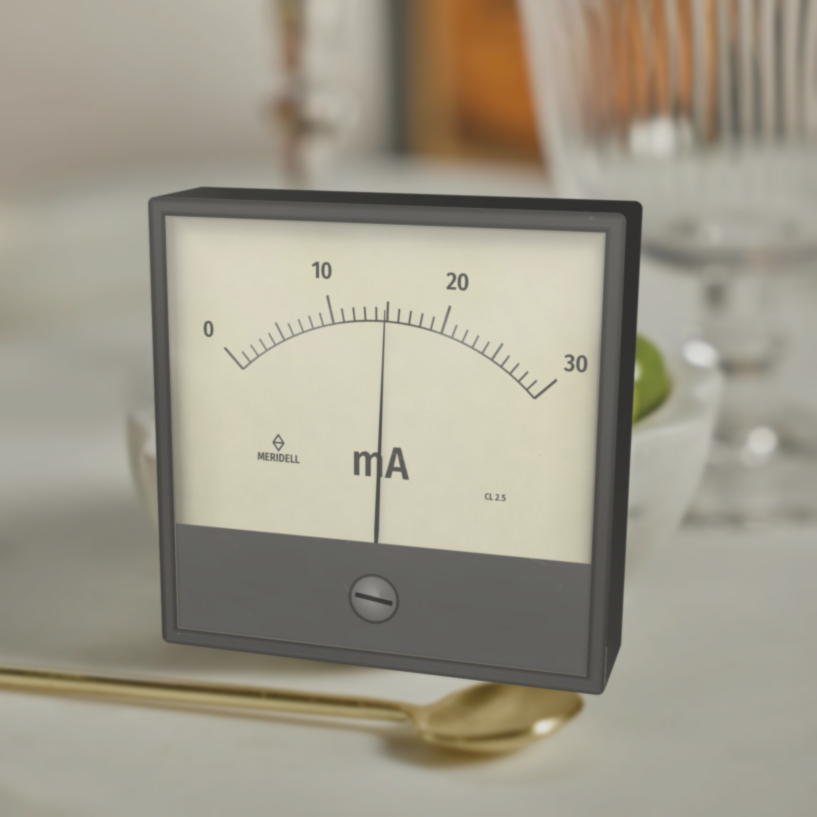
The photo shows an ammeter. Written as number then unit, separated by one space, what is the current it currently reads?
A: 15 mA
